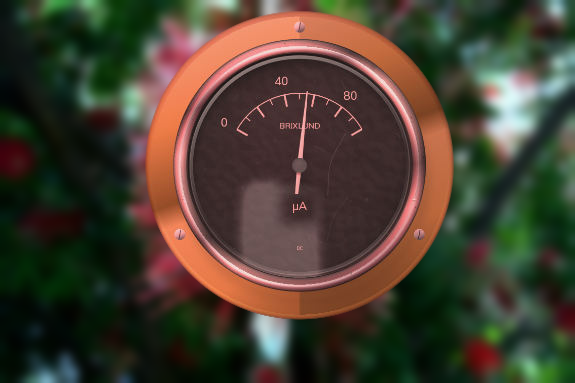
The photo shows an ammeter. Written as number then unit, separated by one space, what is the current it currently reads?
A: 55 µA
